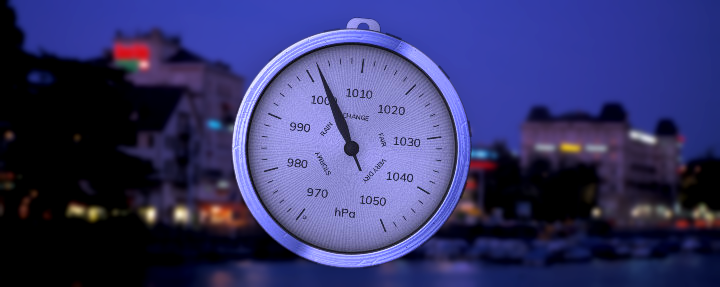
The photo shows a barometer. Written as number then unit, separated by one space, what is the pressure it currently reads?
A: 1002 hPa
